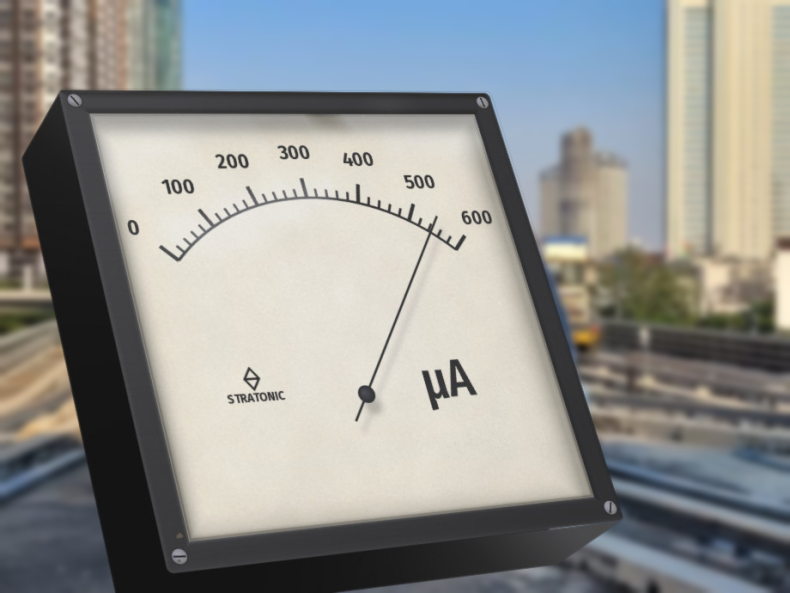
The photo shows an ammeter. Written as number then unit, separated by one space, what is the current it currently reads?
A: 540 µA
